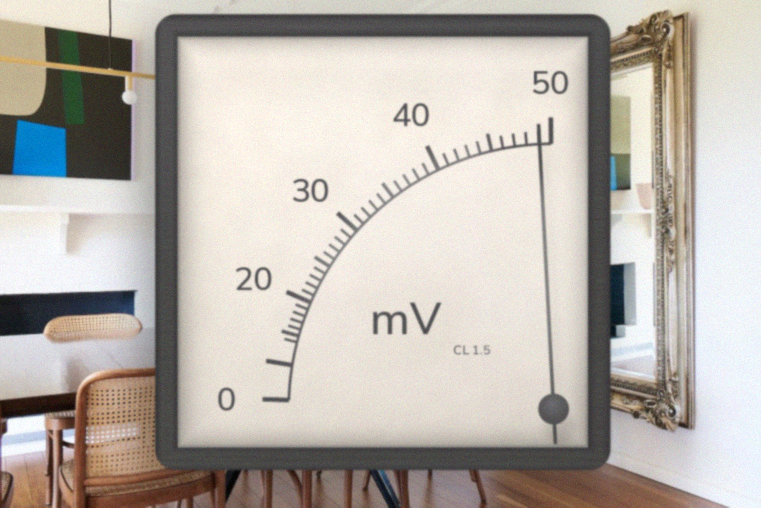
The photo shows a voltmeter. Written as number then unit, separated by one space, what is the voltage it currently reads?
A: 49 mV
